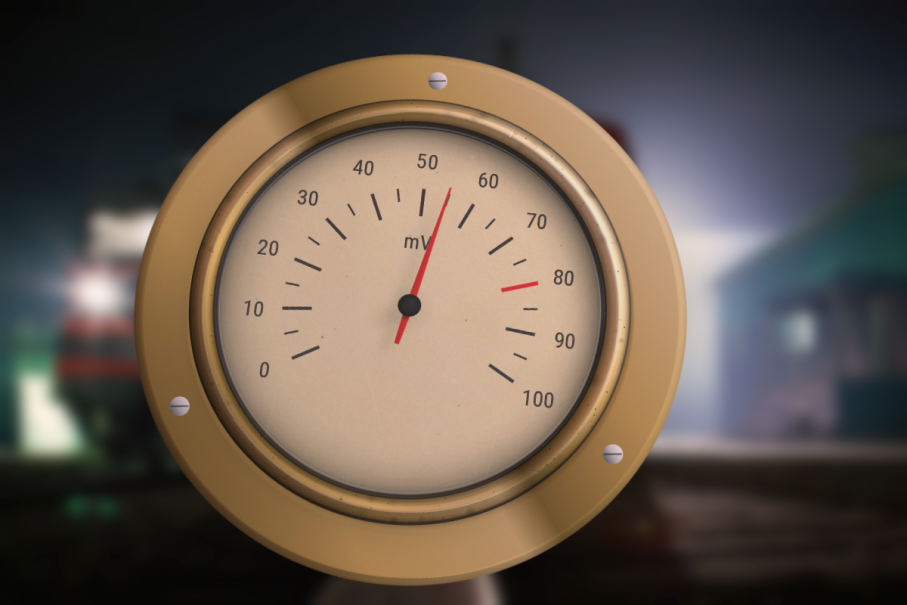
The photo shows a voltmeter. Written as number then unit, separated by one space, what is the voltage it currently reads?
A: 55 mV
